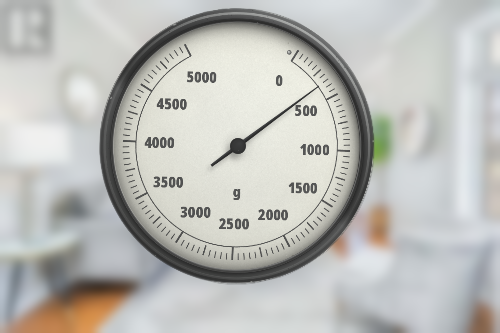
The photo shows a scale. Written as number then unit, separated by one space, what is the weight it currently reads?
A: 350 g
